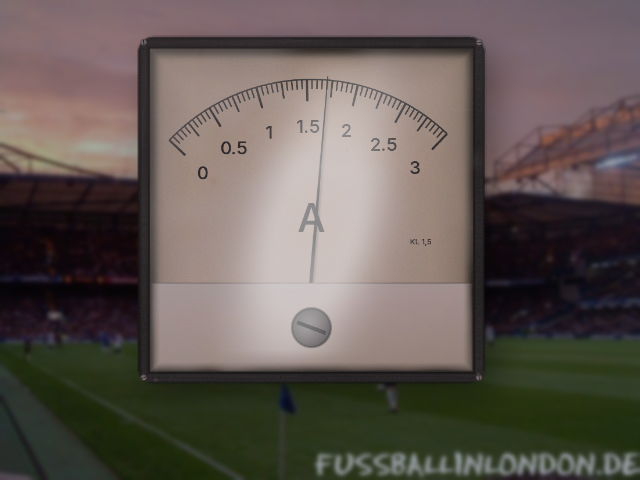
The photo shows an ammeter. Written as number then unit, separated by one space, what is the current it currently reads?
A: 1.7 A
